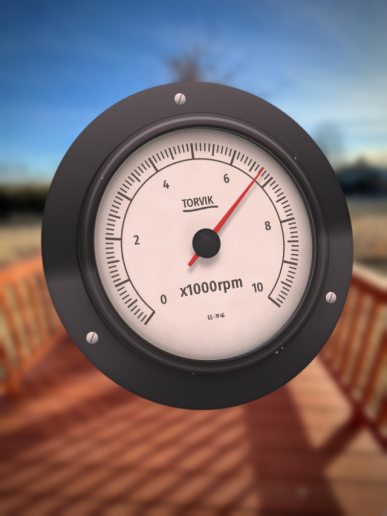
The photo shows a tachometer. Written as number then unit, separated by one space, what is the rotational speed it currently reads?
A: 6700 rpm
